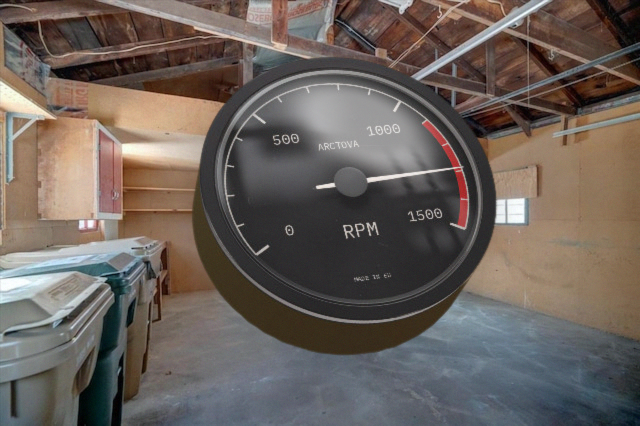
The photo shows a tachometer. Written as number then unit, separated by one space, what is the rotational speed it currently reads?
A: 1300 rpm
